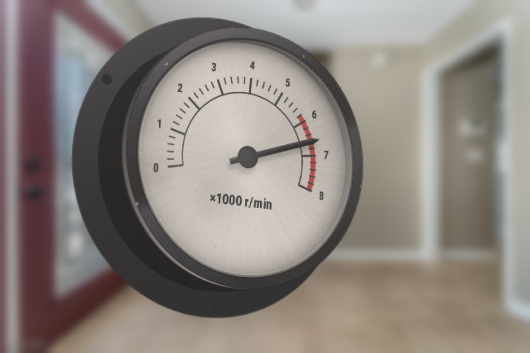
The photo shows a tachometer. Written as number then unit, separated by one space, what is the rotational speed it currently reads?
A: 6600 rpm
